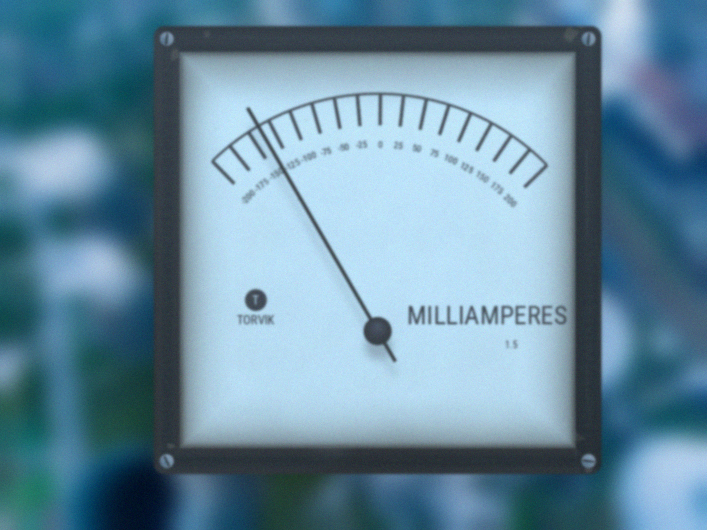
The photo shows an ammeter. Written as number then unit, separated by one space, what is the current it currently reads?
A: -137.5 mA
